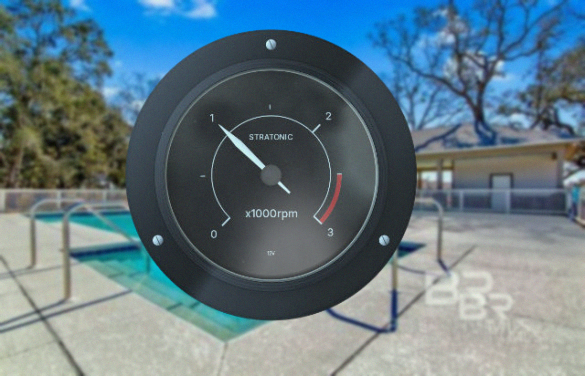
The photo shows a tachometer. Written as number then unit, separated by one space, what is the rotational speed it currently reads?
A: 1000 rpm
